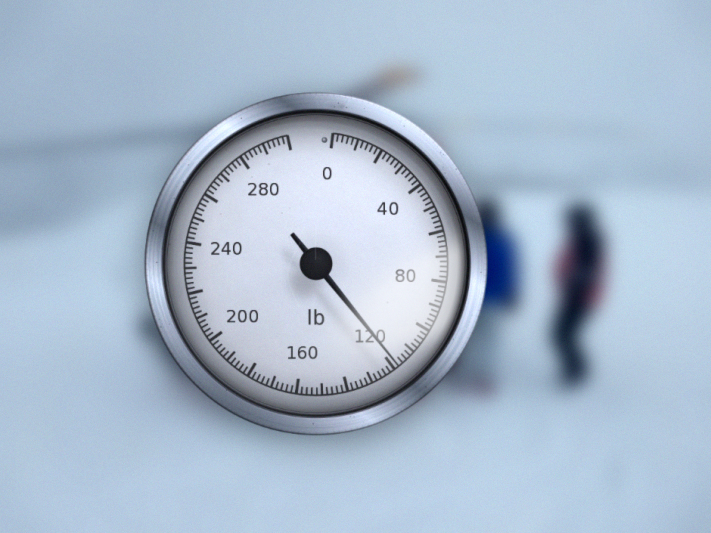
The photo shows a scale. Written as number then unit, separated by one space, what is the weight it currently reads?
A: 118 lb
